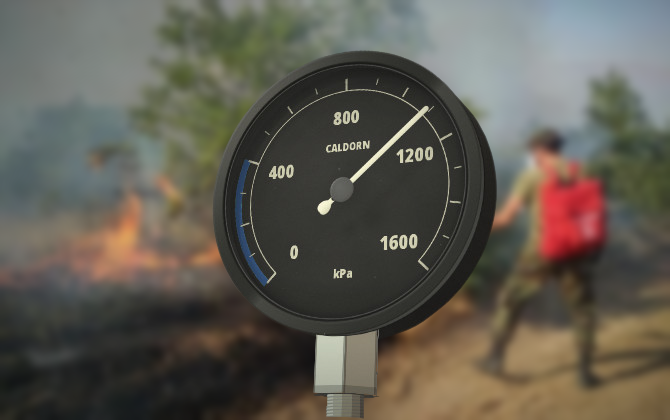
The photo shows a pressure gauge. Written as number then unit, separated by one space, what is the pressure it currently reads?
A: 1100 kPa
